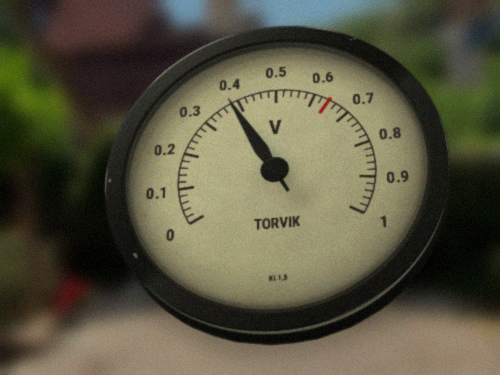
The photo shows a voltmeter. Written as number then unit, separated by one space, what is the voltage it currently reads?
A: 0.38 V
